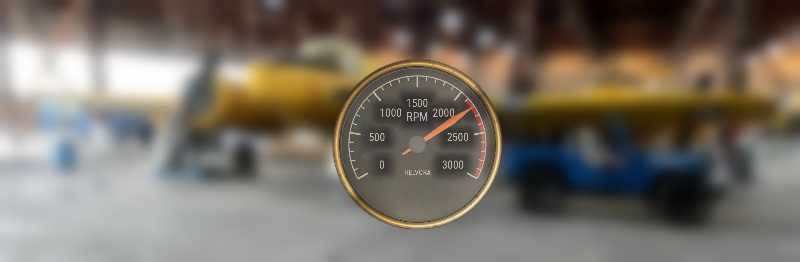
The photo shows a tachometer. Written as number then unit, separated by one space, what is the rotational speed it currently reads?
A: 2200 rpm
